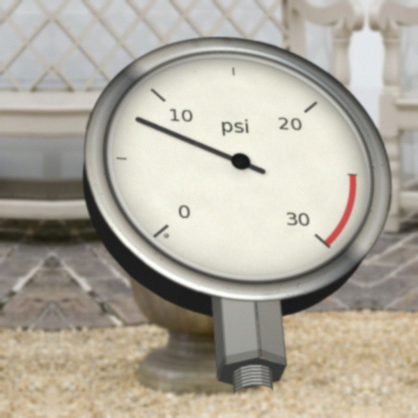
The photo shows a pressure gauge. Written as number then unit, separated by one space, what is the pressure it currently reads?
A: 7.5 psi
